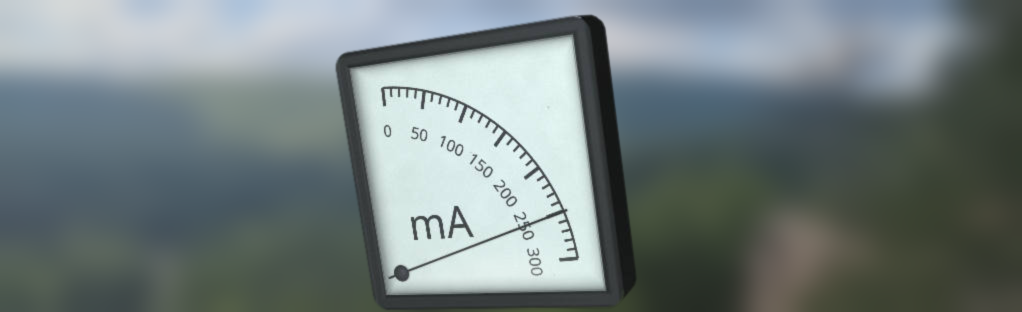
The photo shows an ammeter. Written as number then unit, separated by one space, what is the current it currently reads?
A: 250 mA
